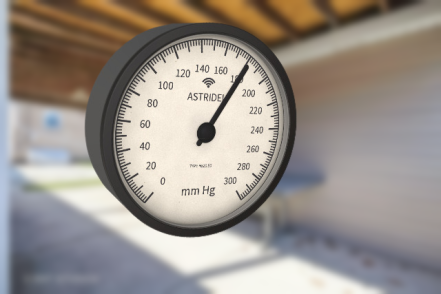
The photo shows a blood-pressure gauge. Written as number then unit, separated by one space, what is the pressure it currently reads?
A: 180 mmHg
